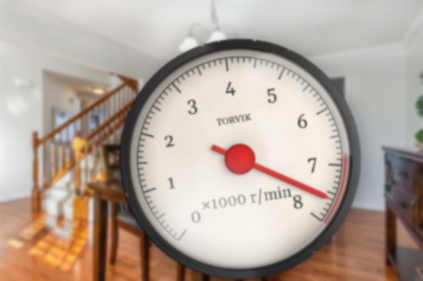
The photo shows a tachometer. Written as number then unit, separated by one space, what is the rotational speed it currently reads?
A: 7600 rpm
